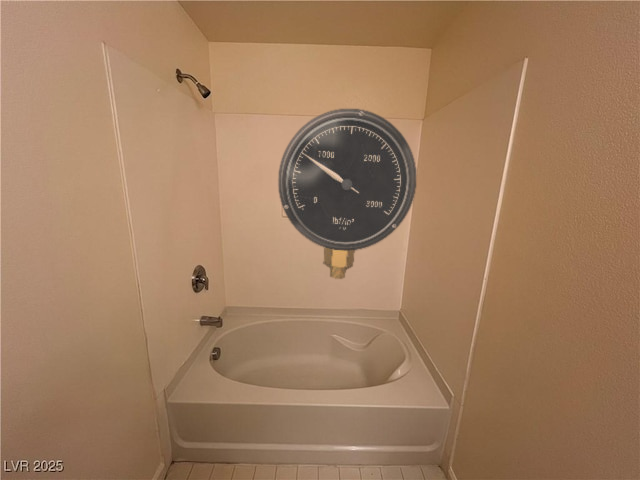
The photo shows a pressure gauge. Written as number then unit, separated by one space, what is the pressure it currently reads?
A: 750 psi
